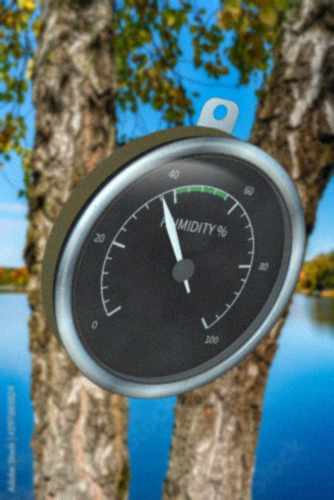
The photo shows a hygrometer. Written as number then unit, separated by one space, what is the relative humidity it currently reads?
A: 36 %
